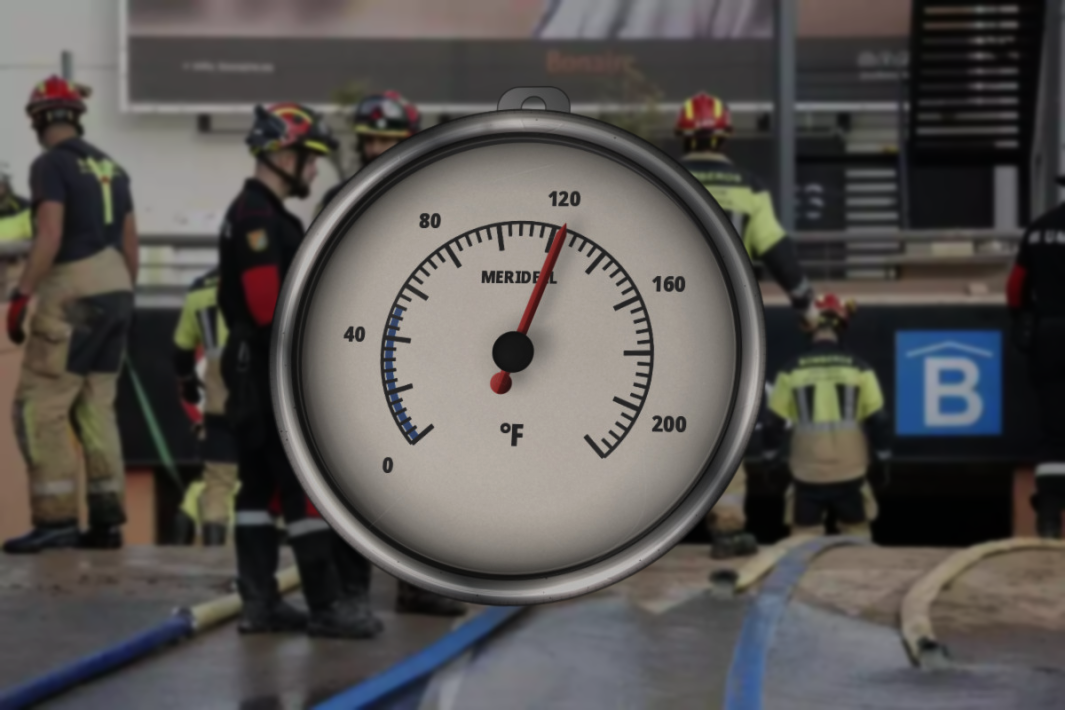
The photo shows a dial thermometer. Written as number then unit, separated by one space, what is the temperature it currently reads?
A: 124 °F
